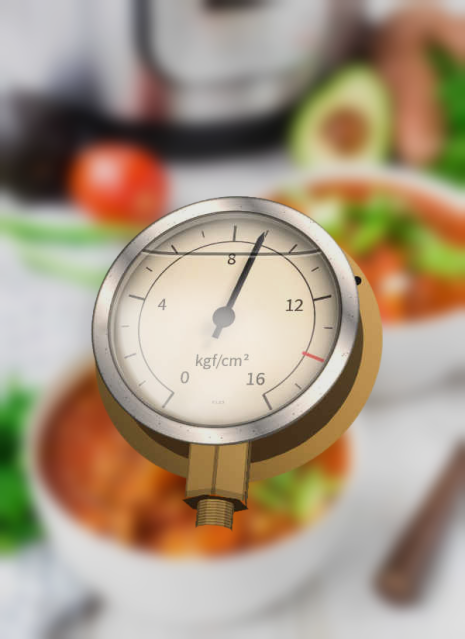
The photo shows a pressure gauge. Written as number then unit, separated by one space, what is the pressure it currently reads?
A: 9 kg/cm²
